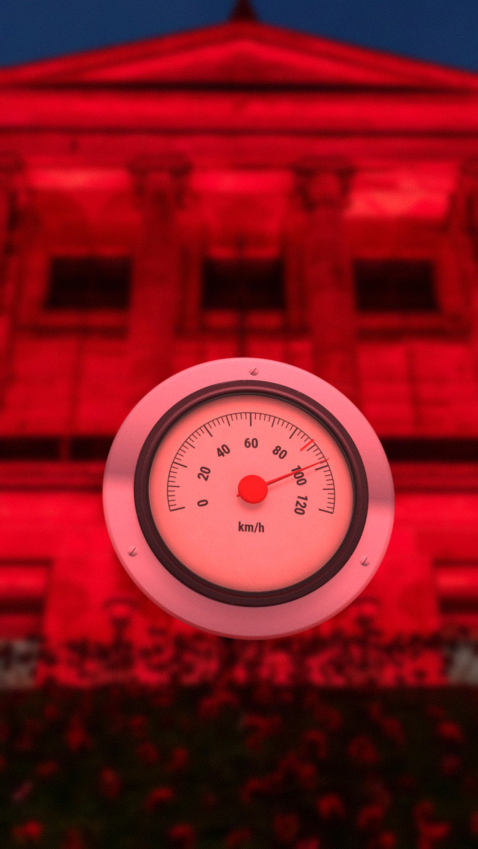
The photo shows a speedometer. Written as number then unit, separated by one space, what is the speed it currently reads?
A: 98 km/h
